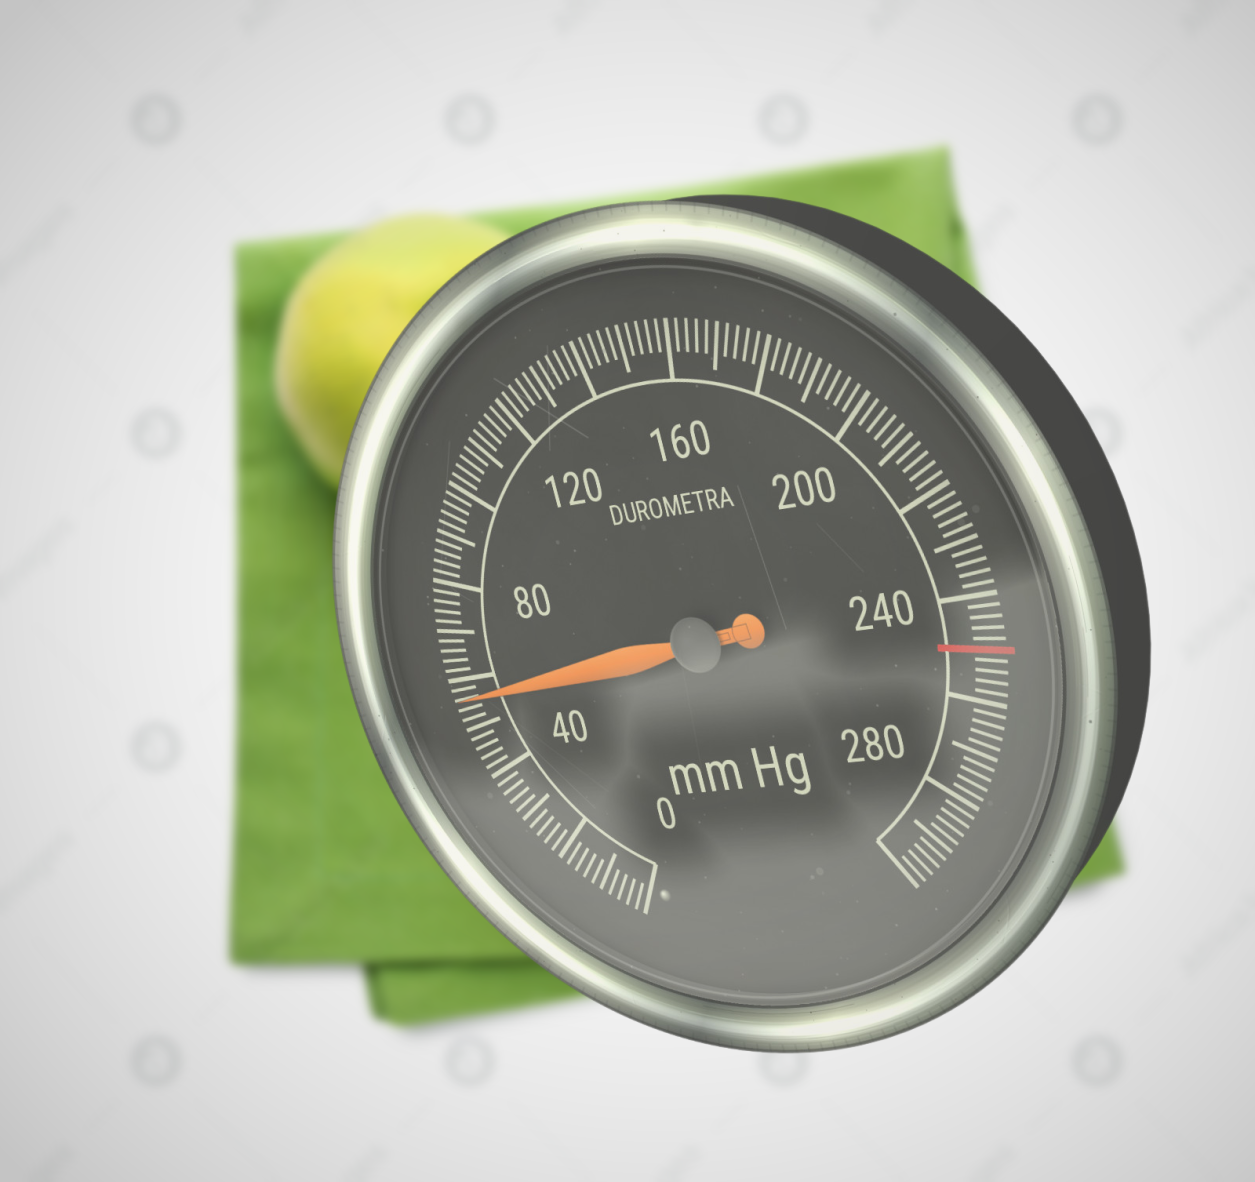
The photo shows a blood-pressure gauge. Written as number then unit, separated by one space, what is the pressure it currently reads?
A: 56 mmHg
